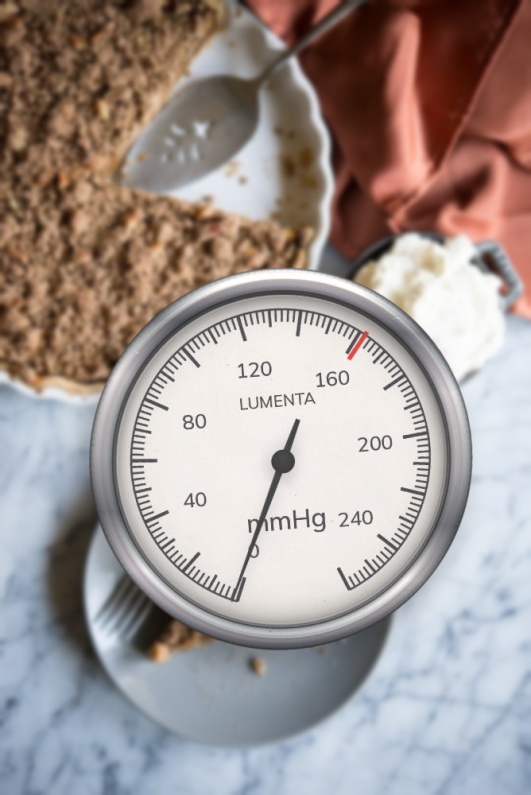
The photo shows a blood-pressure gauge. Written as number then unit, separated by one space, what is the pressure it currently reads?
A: 2 mmHg
